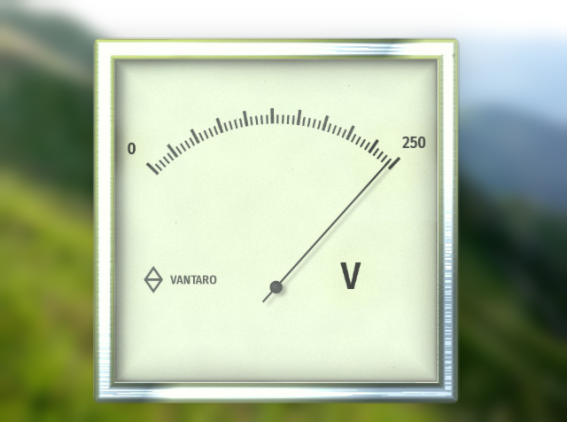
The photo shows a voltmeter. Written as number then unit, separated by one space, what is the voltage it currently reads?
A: 245 V
